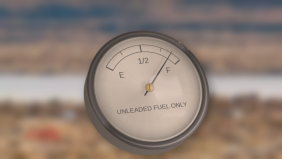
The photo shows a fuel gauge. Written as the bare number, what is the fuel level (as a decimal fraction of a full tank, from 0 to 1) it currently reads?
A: 0.875
